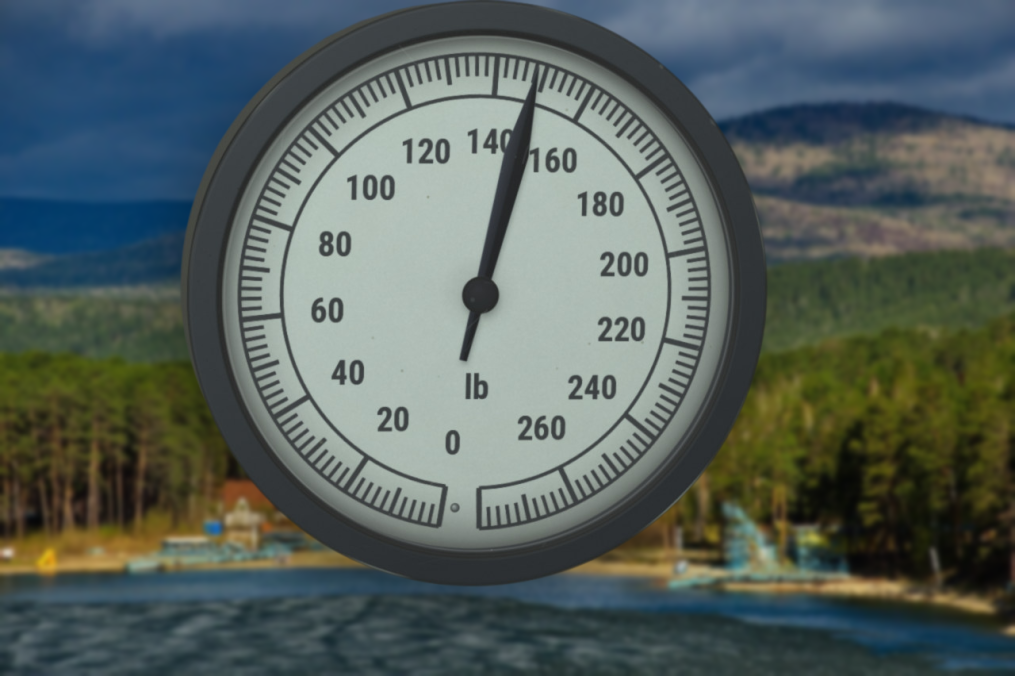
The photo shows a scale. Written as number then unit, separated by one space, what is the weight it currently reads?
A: 148 lb
